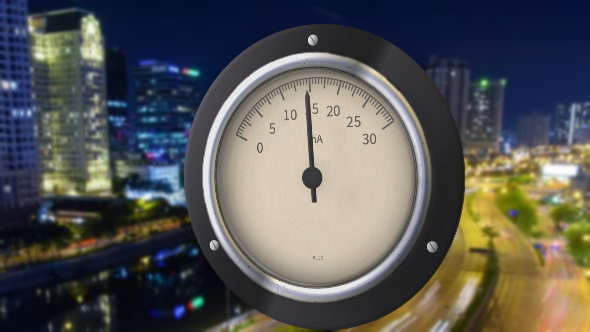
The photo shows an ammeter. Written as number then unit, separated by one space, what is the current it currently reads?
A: 15 mA
